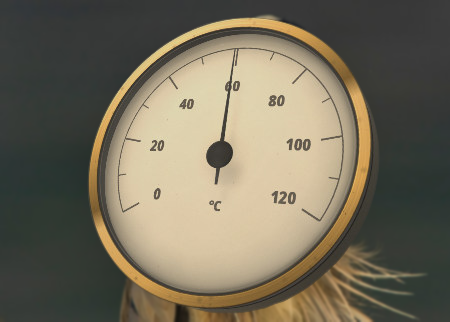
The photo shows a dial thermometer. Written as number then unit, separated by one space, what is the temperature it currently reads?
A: 60 °C
